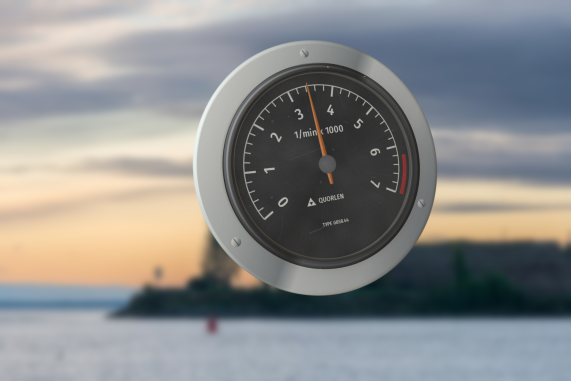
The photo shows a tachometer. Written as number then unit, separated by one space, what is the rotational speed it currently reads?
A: 3400 rpm
